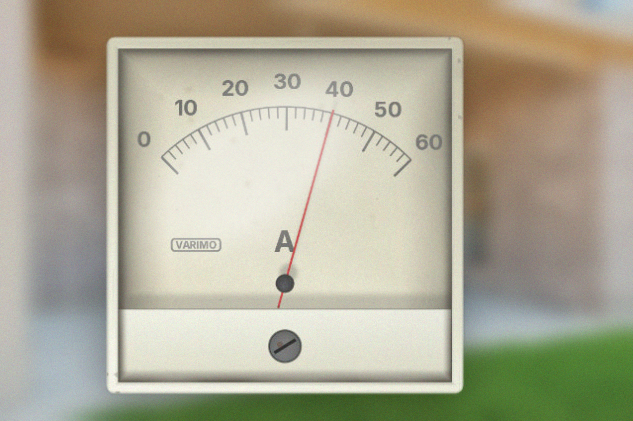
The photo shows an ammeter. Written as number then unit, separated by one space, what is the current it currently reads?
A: 40 A
